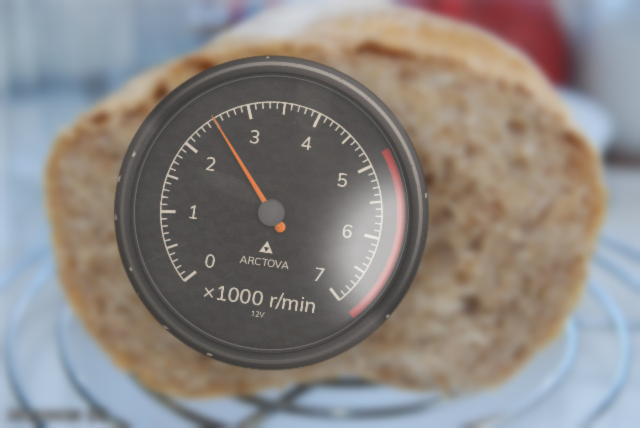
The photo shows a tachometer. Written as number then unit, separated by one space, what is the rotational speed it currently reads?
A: 2500 rpm
